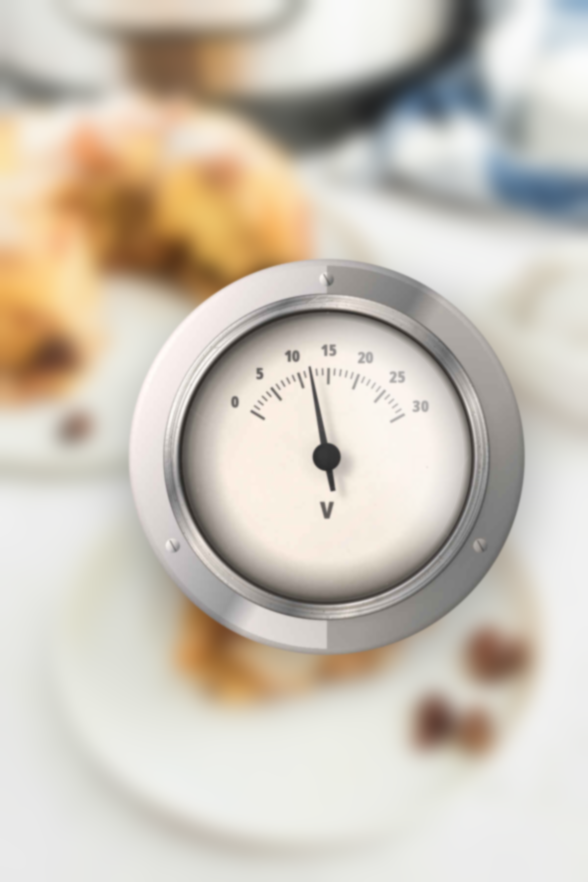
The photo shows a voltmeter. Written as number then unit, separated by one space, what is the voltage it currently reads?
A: 12 V
